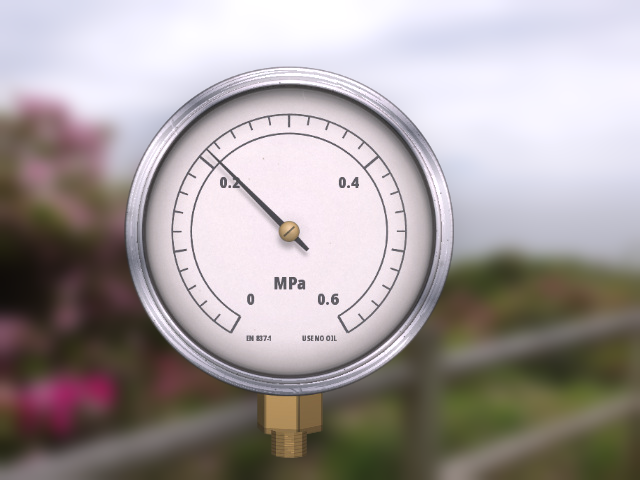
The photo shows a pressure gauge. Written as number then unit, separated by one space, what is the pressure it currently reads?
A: 0.21 MPa
